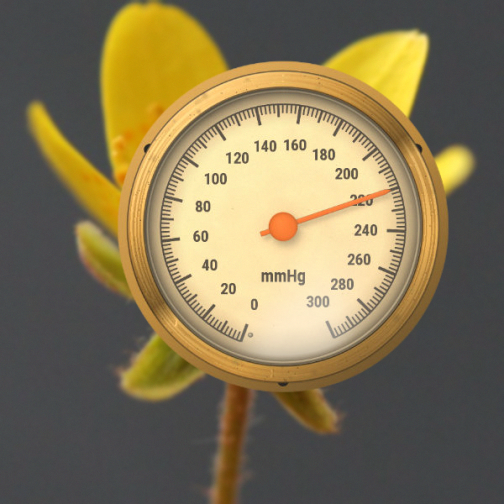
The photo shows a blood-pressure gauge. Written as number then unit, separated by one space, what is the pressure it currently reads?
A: 220 mmHg
